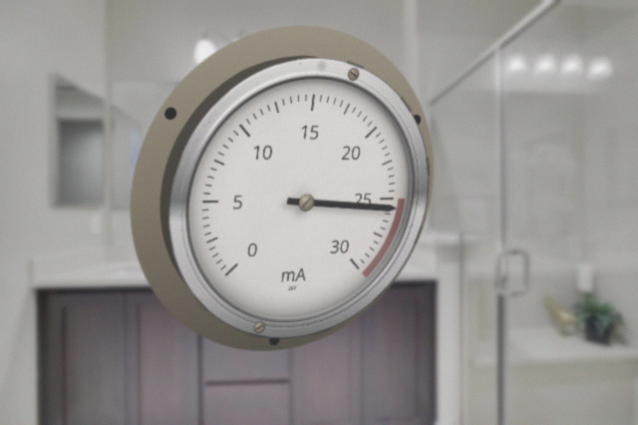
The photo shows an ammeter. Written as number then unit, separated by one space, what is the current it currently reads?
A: 25.5 mA
